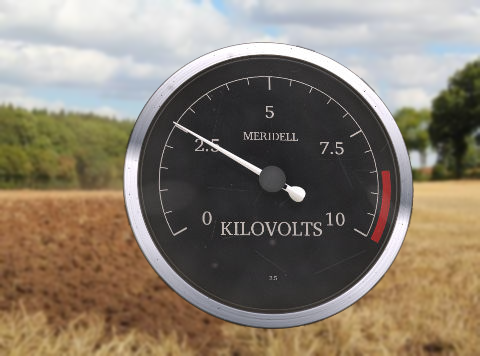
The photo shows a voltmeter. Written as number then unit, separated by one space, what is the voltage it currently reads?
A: 2.5 kV
